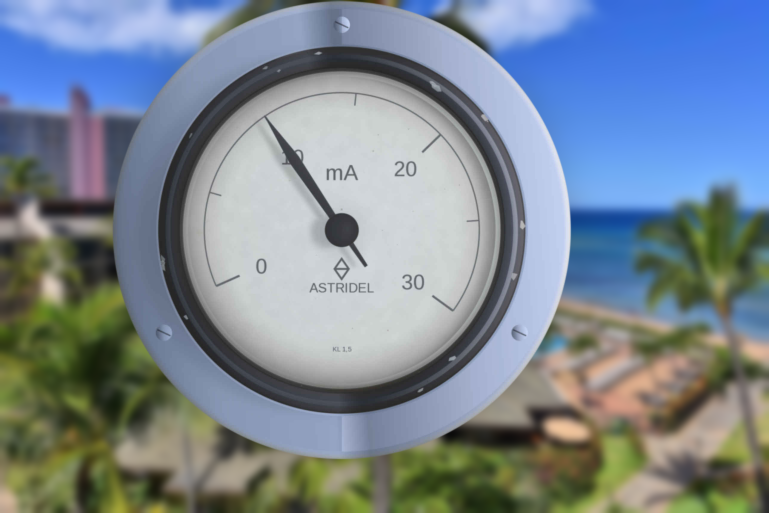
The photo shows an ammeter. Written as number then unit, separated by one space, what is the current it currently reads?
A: 10 mA
